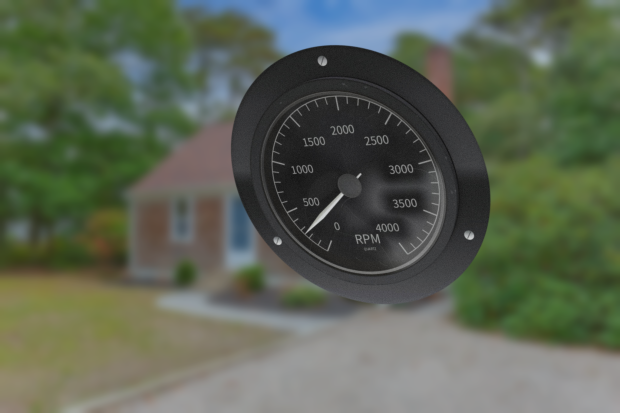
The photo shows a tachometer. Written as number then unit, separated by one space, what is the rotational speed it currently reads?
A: 250 rpm
